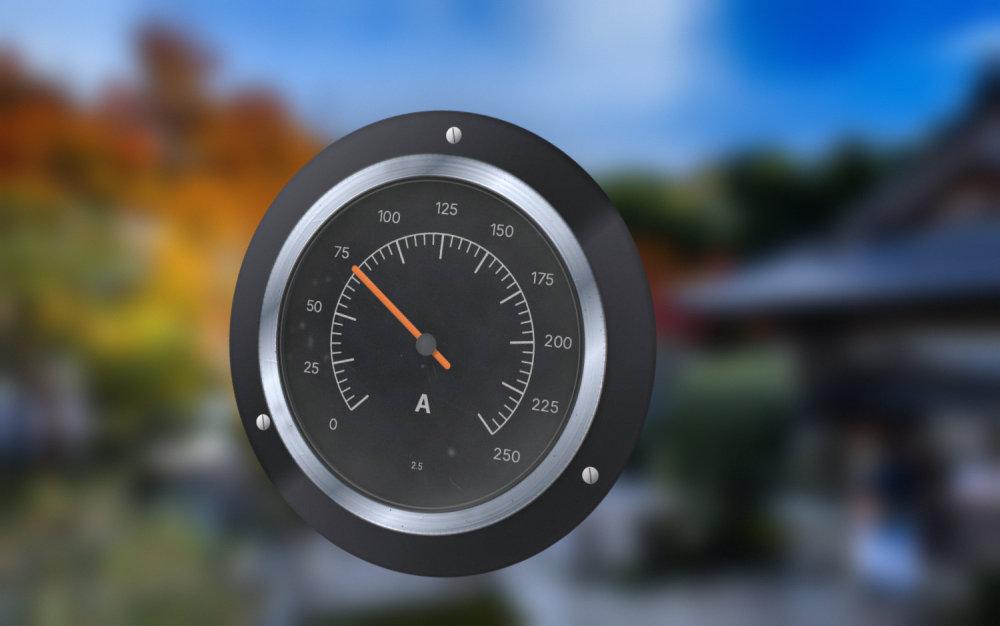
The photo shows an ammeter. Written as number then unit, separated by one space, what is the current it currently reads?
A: 75 A
